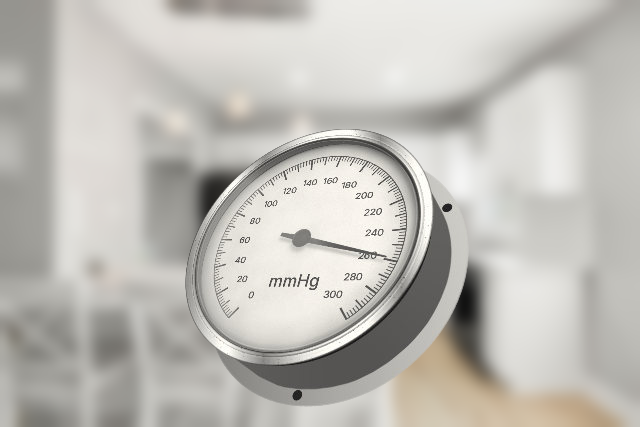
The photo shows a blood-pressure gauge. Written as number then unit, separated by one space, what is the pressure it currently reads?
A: 260 mmHg
